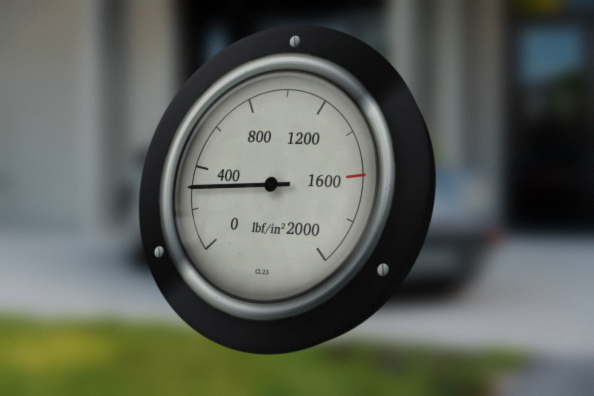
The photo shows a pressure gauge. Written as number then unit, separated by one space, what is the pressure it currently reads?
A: 300 psi
